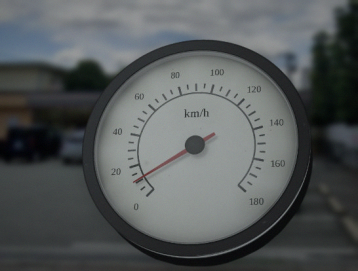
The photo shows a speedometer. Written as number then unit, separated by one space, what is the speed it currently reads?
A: 10 km/h
